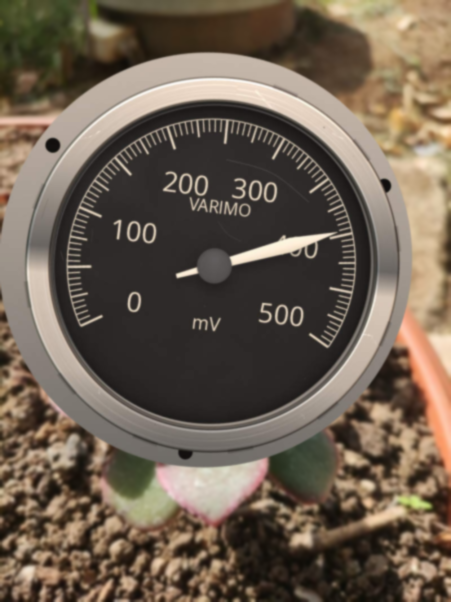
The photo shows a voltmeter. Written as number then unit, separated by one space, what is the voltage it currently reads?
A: 395 mV
